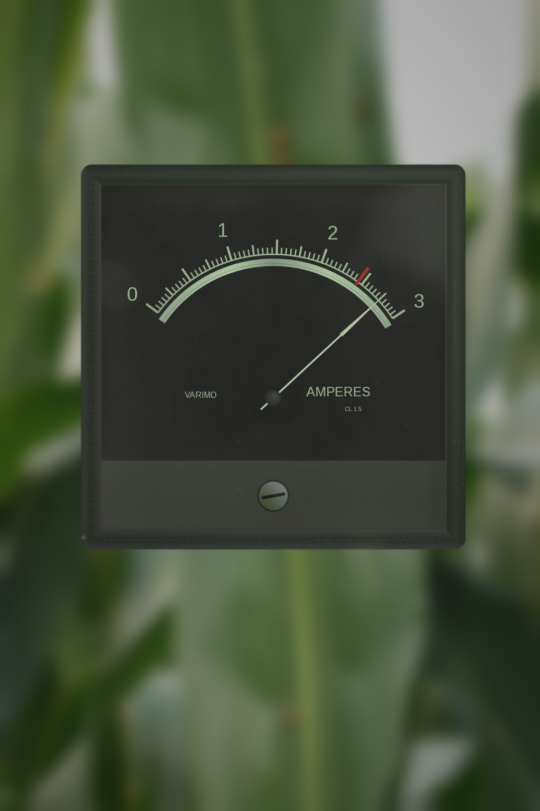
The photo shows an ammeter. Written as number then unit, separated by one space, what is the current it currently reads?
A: 2.75 A
